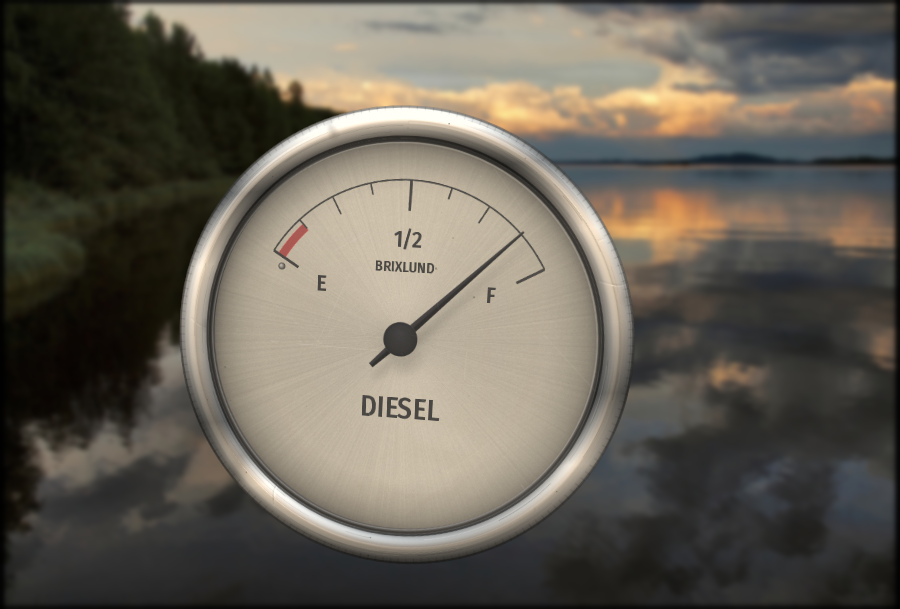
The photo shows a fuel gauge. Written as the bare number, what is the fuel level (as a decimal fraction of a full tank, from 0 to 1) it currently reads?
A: 0.875
